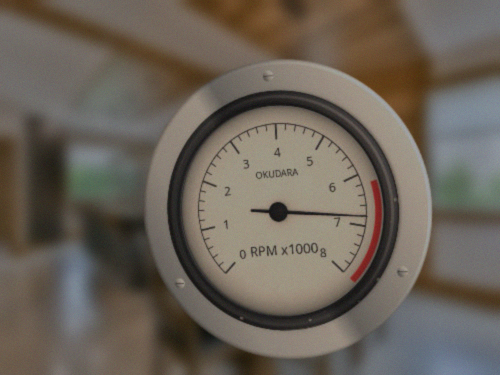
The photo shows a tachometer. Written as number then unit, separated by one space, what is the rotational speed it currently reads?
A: 6800 rpm
